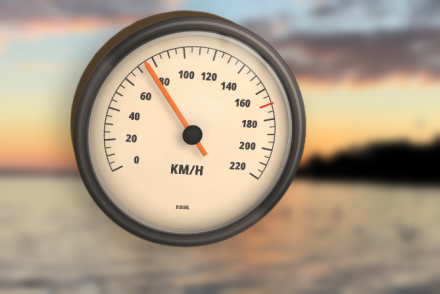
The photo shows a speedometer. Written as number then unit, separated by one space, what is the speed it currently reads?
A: 75 km/h
